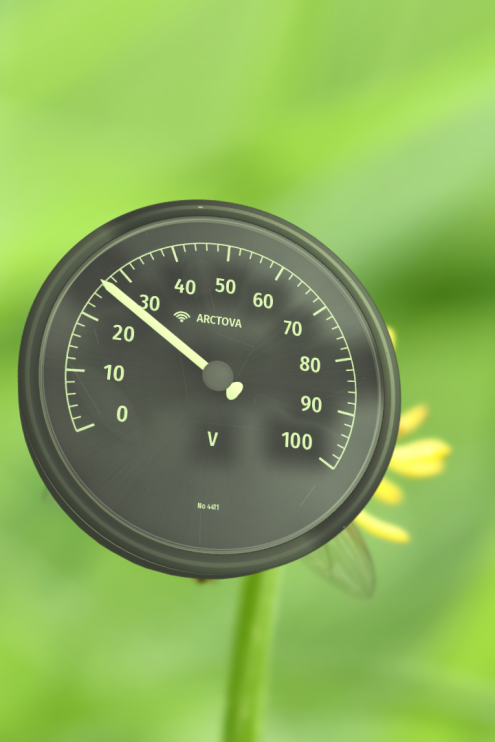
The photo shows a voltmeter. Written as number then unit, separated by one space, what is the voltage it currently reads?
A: 26 V
